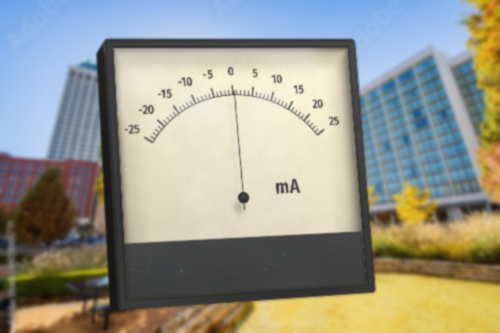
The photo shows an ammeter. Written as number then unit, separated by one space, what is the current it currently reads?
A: 0 mA
